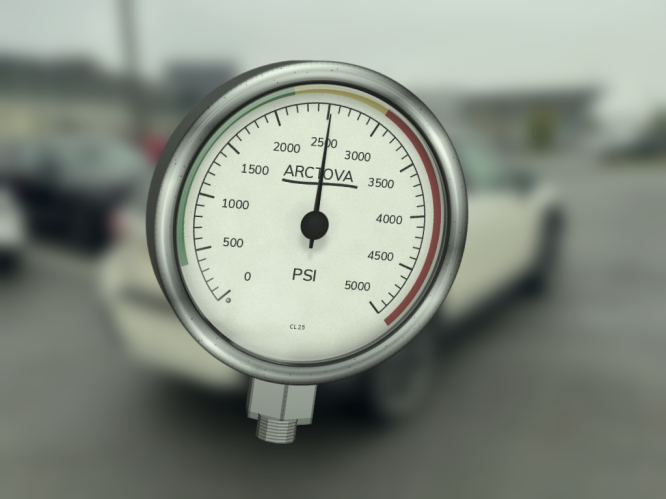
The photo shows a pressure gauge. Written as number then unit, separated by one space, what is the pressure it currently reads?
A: 2500 psi
